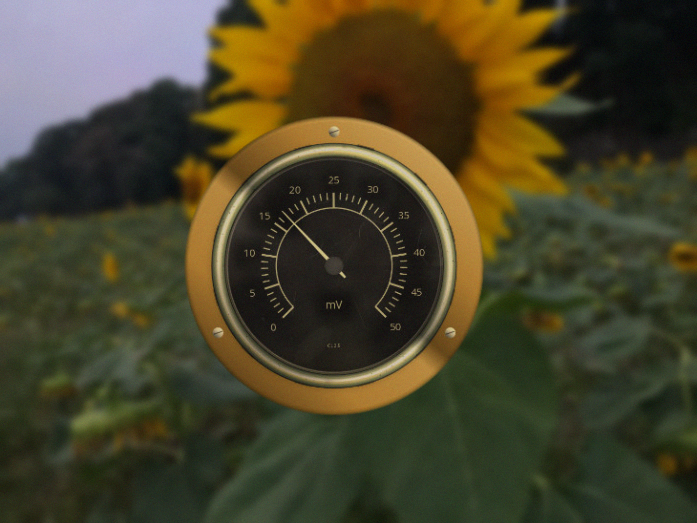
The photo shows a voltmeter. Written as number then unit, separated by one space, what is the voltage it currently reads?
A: 17 mV
